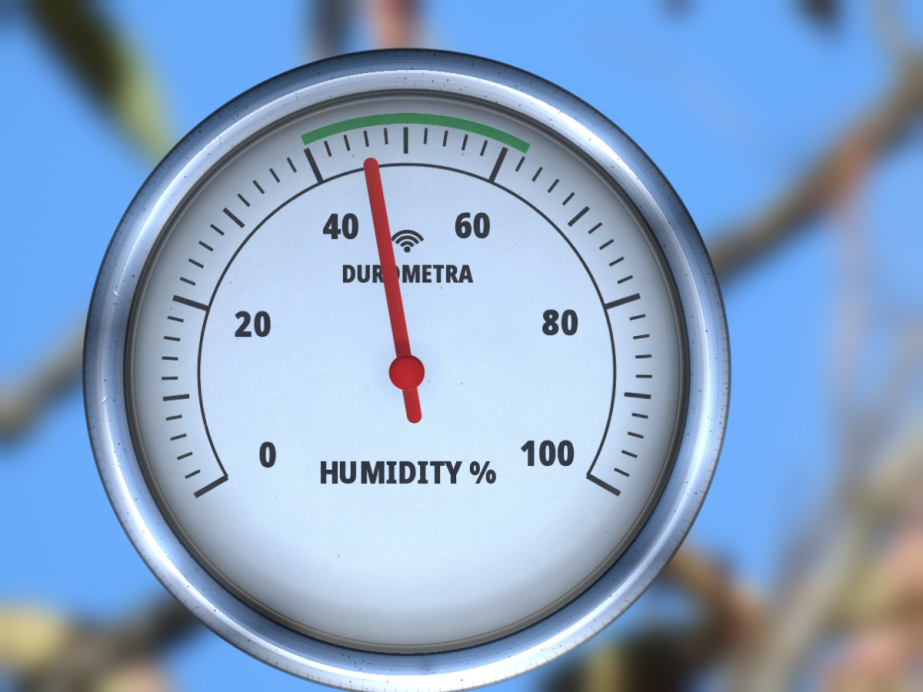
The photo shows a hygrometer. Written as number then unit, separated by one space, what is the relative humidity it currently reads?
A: 46 %
